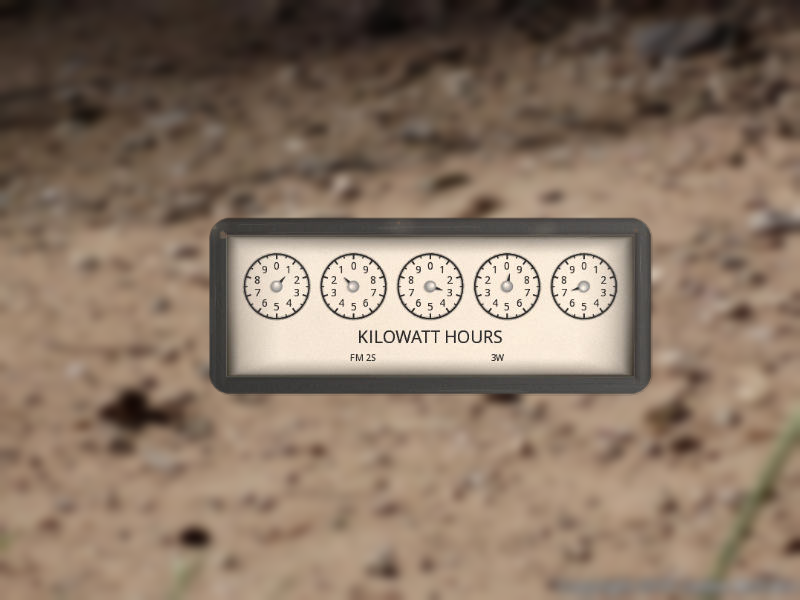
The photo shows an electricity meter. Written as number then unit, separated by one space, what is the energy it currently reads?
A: 11297 kWh
